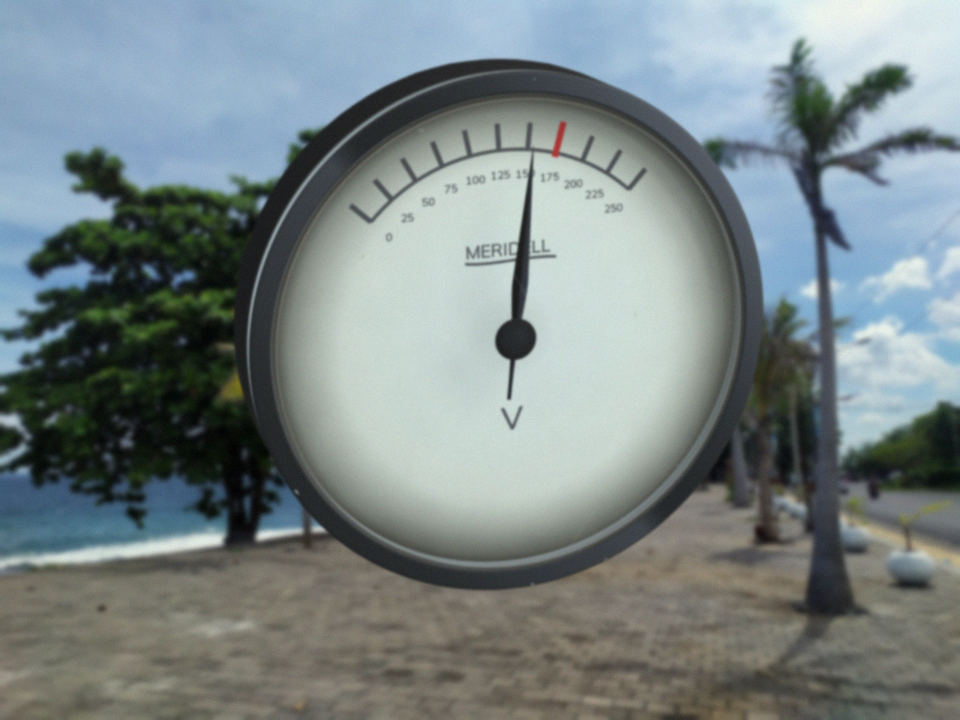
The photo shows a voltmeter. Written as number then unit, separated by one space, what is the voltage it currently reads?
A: 150 V
